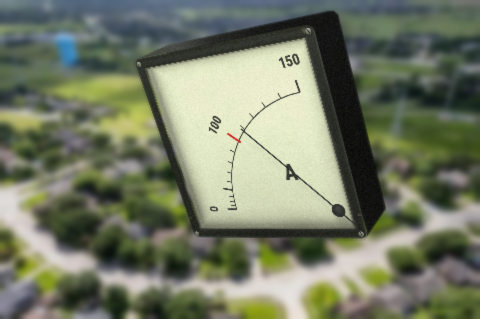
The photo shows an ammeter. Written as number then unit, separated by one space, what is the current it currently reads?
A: 110 A
